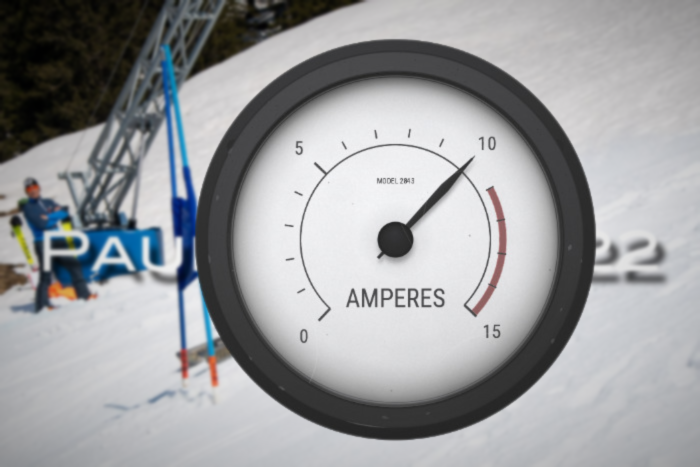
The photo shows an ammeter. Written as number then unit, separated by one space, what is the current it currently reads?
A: 10 A
